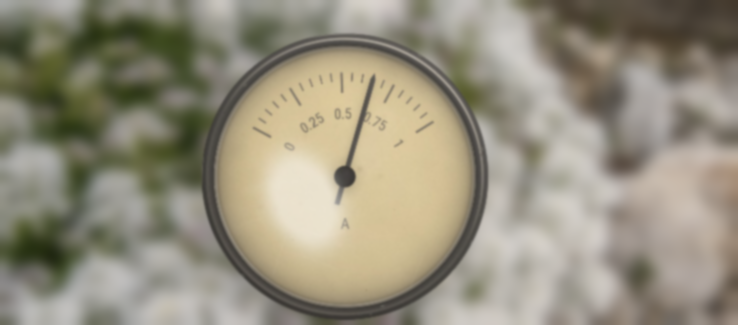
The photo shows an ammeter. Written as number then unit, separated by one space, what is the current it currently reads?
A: 0.65 A
